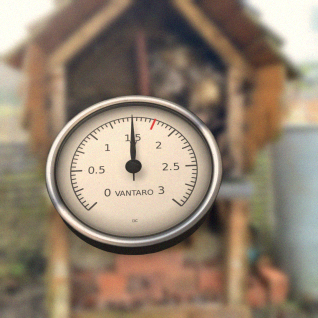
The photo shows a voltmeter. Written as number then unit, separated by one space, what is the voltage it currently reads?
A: 1.5 V
